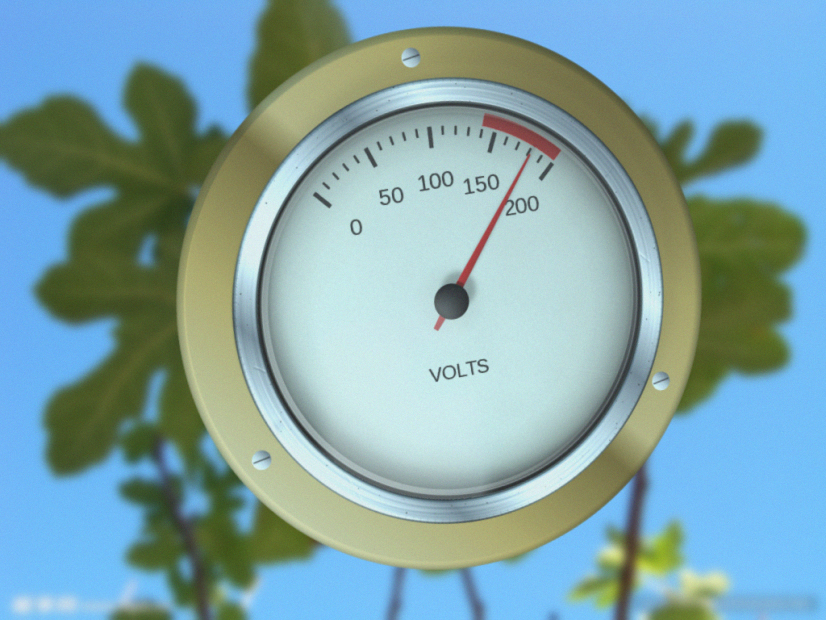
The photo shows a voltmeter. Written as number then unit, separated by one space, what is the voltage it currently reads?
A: 180 V
